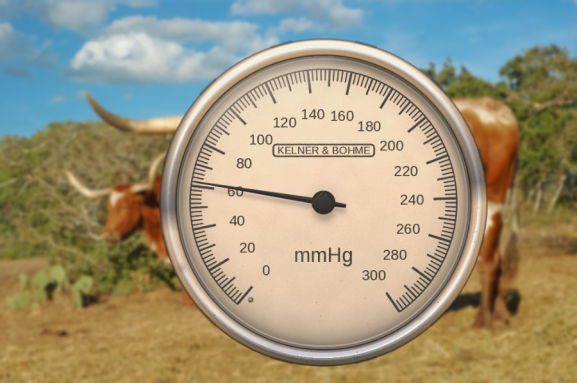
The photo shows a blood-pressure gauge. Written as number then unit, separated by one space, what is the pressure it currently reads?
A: 62 mmHg
